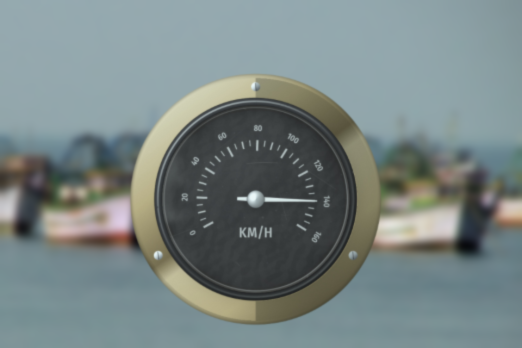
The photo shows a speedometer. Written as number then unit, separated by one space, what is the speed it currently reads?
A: 140 km/h
